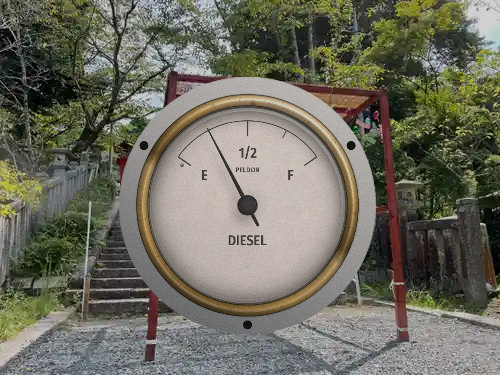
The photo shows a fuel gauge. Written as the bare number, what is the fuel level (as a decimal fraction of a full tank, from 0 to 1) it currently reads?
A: 0.25
